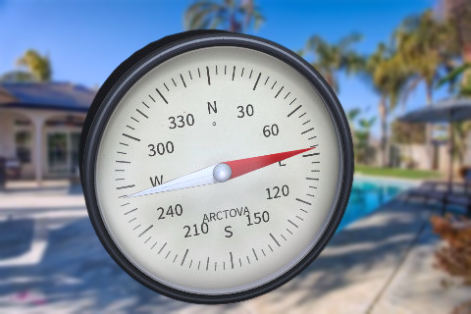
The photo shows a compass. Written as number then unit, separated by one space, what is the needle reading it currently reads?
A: 85 °
